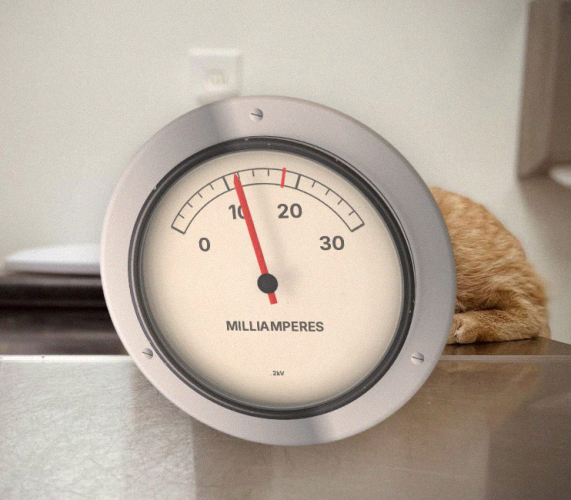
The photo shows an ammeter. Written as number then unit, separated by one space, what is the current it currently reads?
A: 12 mA
